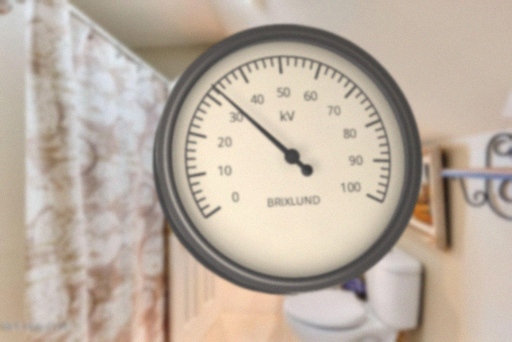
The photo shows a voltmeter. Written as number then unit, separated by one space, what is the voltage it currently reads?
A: 32 kV
